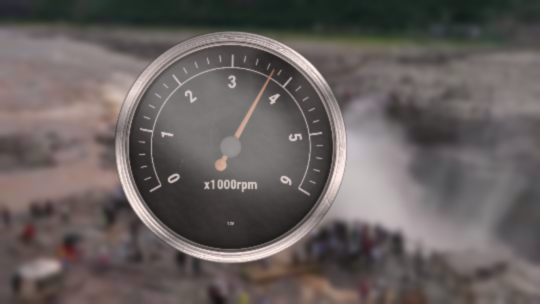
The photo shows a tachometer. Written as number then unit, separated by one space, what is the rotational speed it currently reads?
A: 3700 rpm
